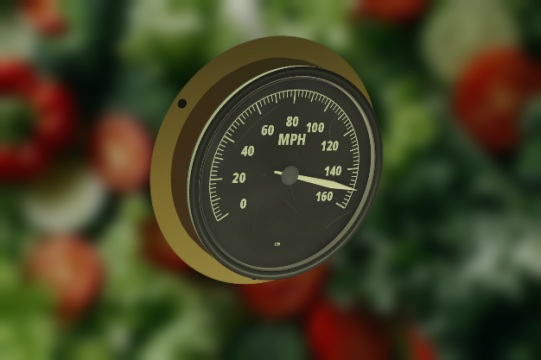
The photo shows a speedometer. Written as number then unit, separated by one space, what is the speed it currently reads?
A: 150 mph
